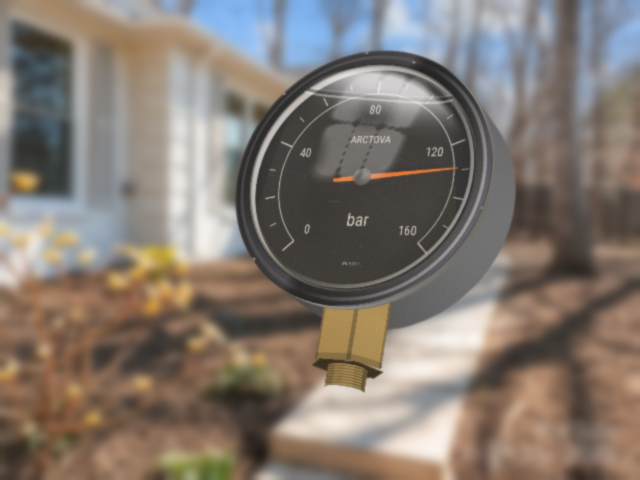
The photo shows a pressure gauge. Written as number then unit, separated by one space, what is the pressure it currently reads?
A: 130 bar
